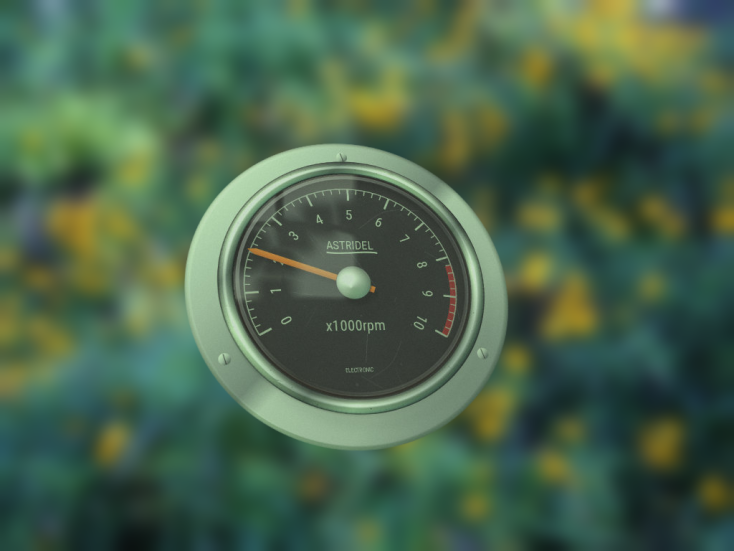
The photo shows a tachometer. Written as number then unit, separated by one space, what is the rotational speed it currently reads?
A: 2000 rpm
